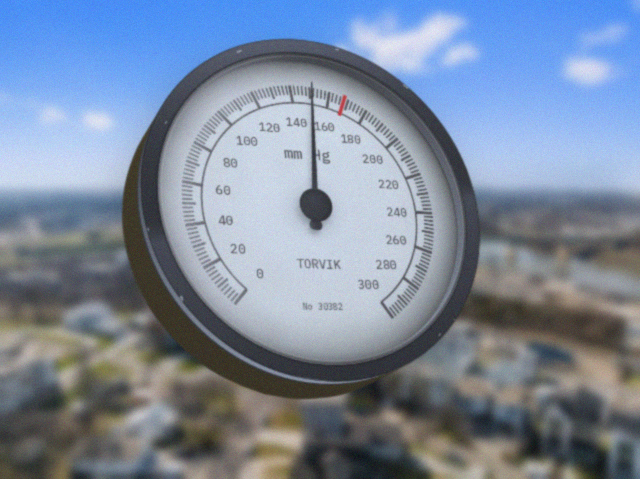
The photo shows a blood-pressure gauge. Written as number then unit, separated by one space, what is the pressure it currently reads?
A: 150 mmHg
